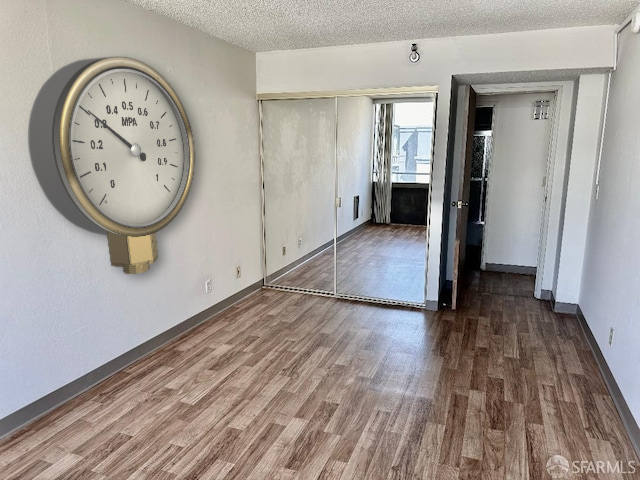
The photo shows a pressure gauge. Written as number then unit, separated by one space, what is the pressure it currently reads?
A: 0.3 MPa
